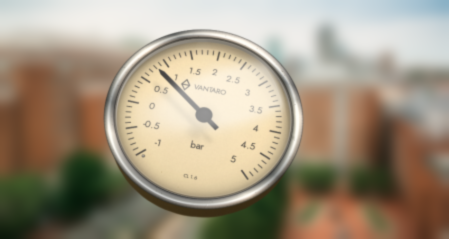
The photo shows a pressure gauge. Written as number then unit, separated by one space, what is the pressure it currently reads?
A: 0.8 bar
